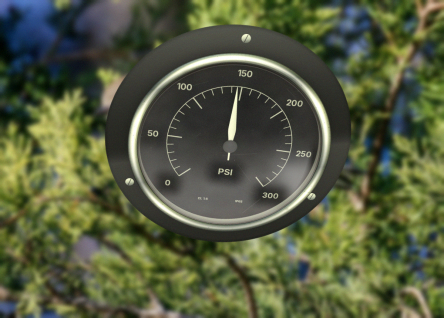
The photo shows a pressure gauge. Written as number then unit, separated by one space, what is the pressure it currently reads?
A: 145 psi
